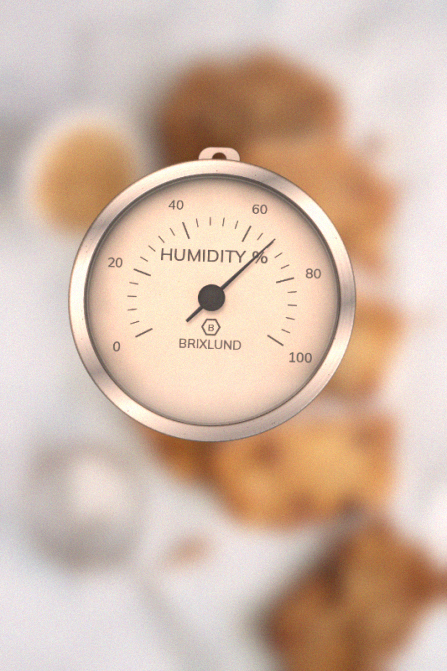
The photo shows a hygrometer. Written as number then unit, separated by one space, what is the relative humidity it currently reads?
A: 68 %
